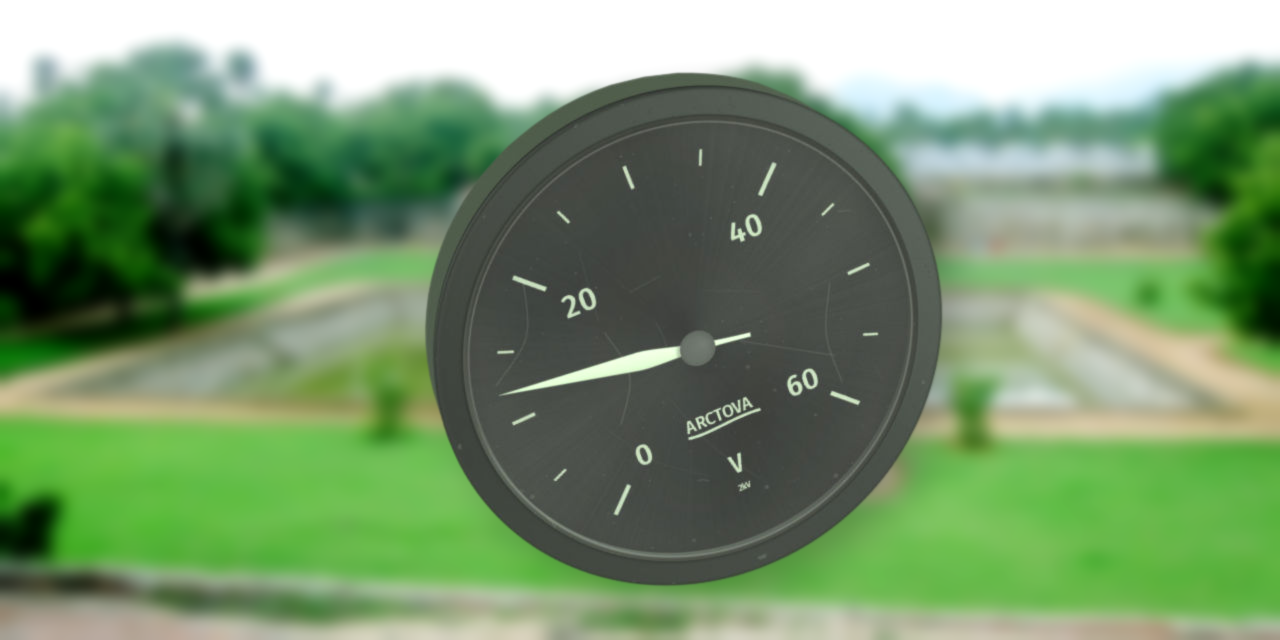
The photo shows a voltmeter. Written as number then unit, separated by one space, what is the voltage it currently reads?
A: 12.5 V
